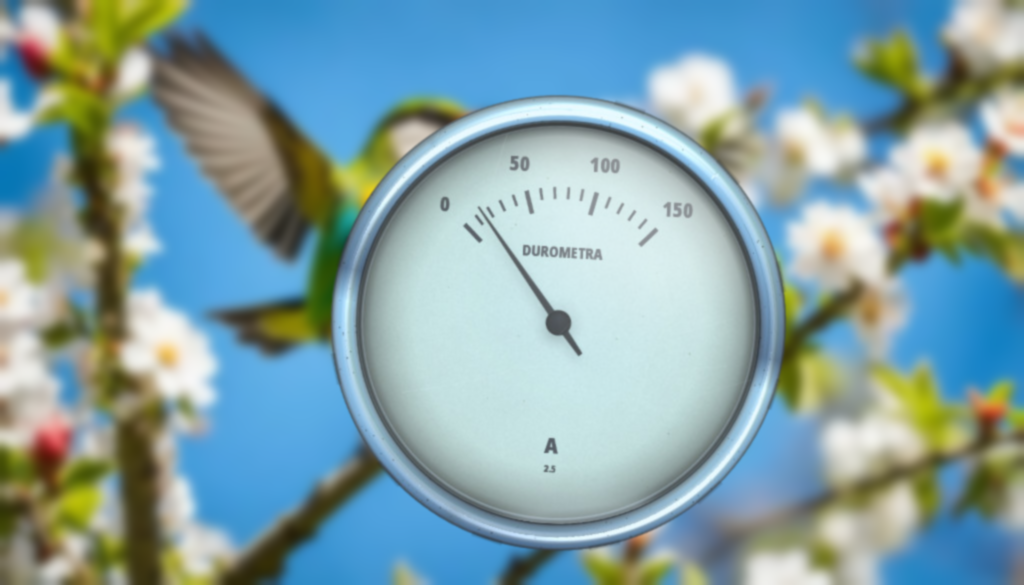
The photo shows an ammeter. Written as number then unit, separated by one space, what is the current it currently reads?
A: 15 A
